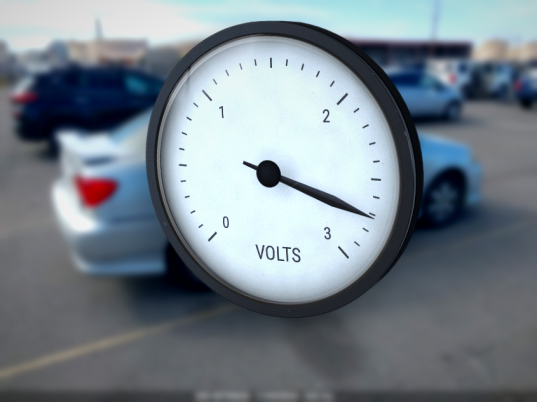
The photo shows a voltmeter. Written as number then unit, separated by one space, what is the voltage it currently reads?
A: 2.7 V
